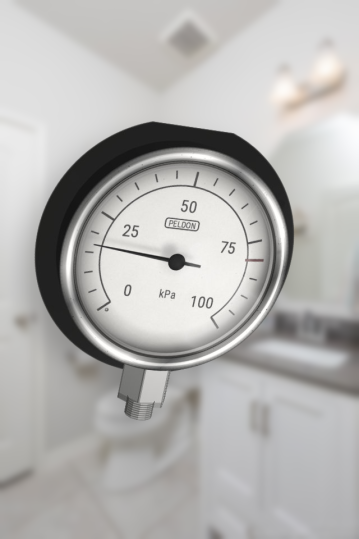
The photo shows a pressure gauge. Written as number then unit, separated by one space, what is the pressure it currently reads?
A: 17.5 kPa
